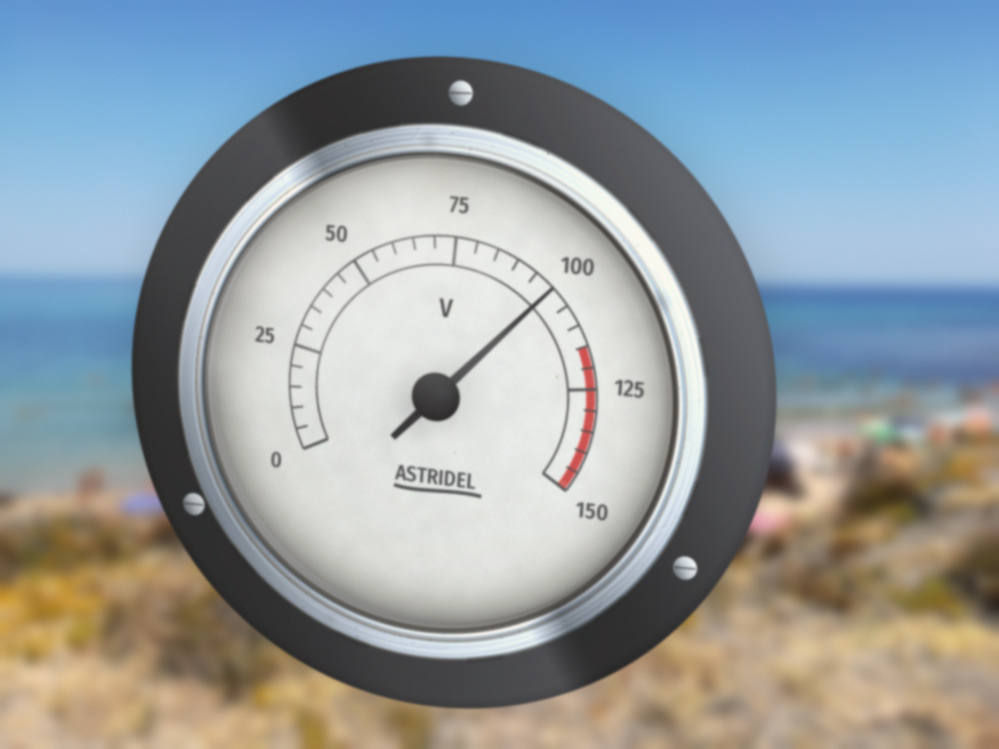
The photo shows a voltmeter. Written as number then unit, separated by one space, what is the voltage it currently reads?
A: 100 V
